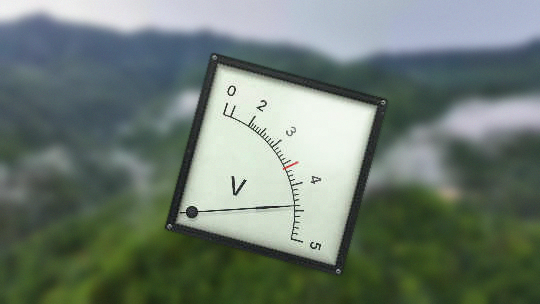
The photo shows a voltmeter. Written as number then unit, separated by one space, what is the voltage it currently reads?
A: 4.4 V
